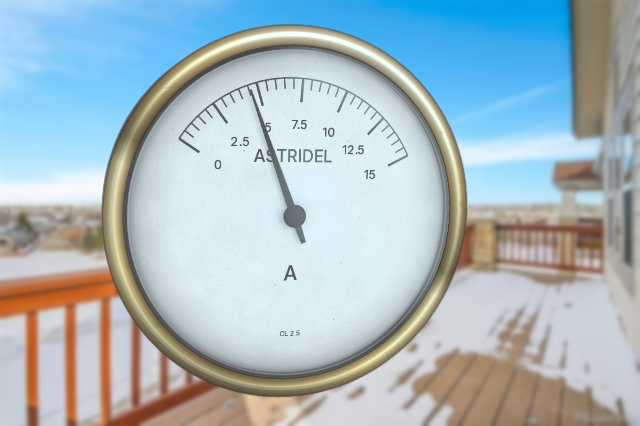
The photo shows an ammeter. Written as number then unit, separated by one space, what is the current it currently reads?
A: 4.5 A
